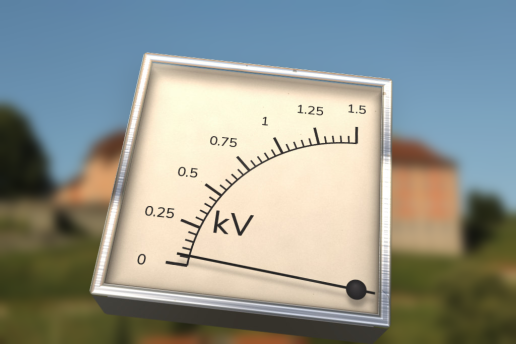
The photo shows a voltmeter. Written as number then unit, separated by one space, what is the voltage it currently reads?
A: 0.05 kV
